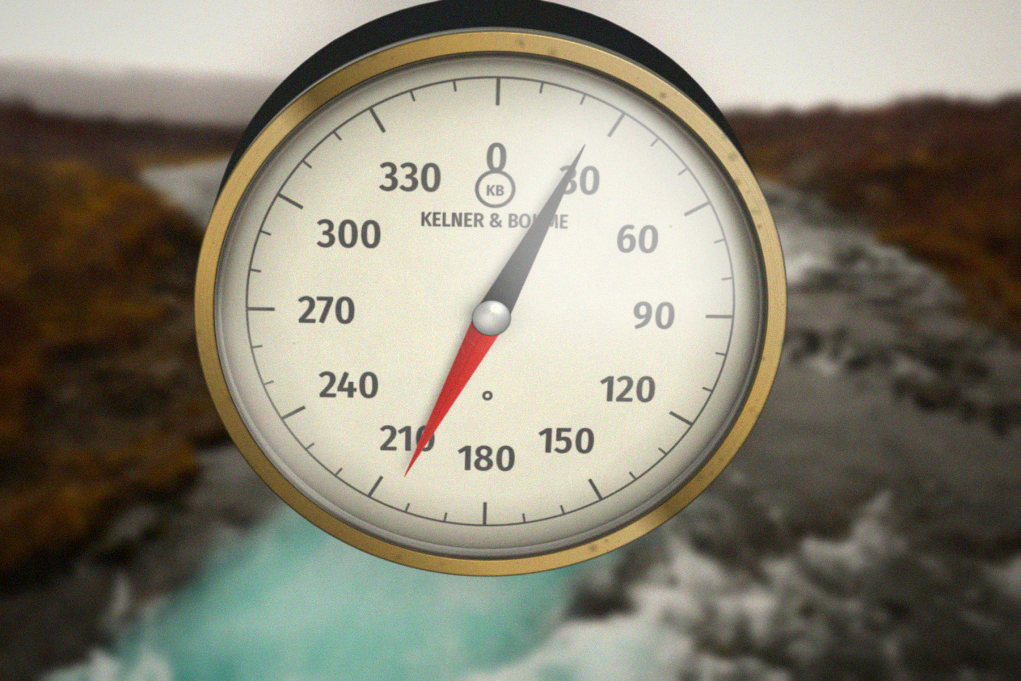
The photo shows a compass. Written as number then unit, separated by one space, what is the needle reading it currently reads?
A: 205 °
